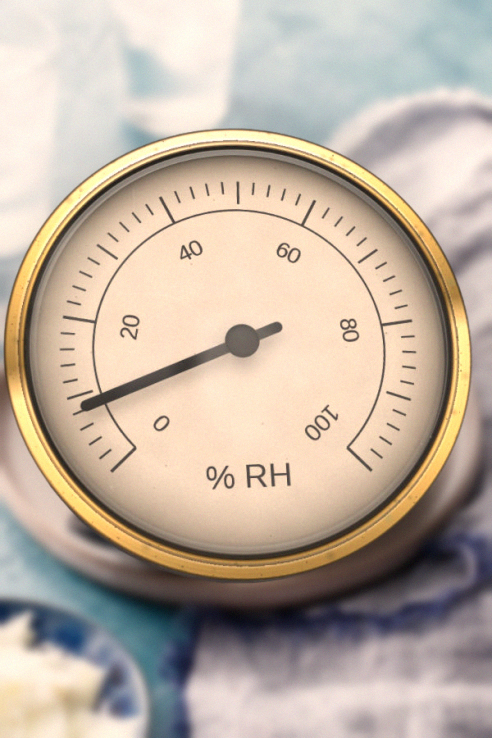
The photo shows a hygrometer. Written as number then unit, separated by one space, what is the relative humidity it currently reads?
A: 8 %
